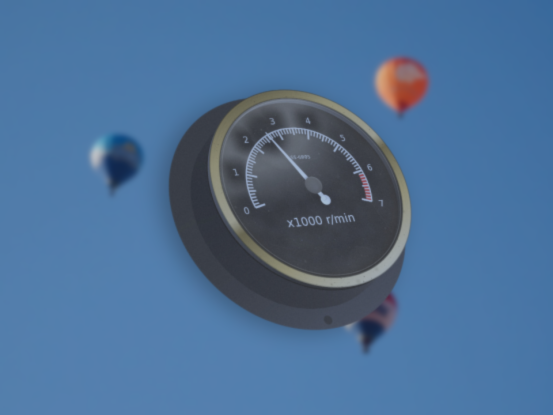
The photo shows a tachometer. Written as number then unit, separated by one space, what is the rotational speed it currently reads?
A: 2500 rpm
